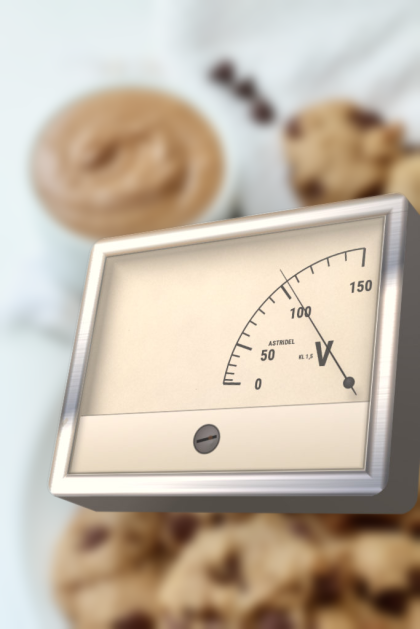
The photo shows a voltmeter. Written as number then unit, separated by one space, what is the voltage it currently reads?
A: 105 V
